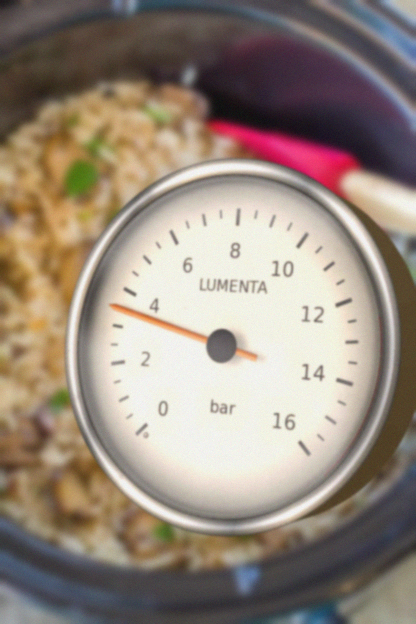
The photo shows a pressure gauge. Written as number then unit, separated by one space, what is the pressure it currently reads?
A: 3.5 bar
